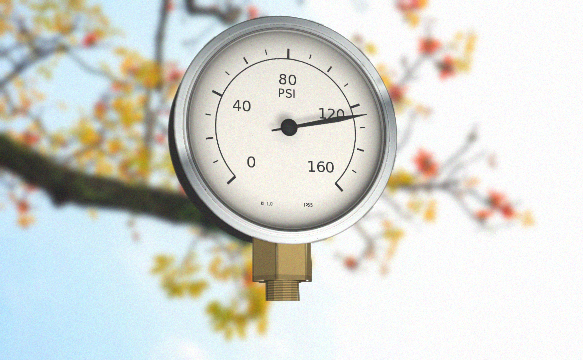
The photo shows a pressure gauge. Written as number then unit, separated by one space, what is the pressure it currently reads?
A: 125 psi
